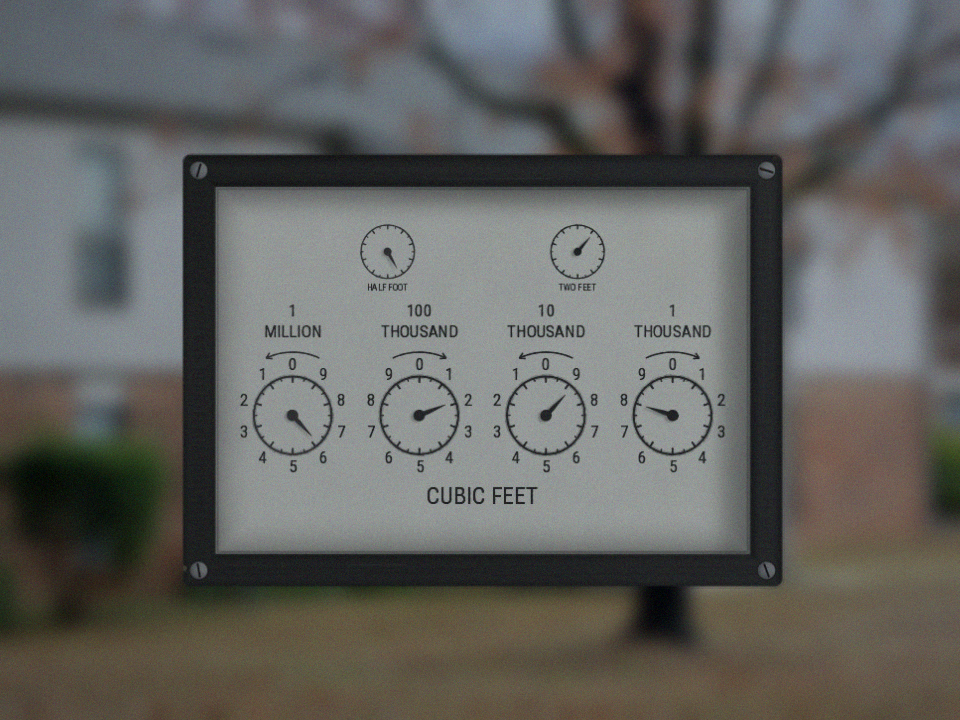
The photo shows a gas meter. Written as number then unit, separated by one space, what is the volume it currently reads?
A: 618800 ft³
